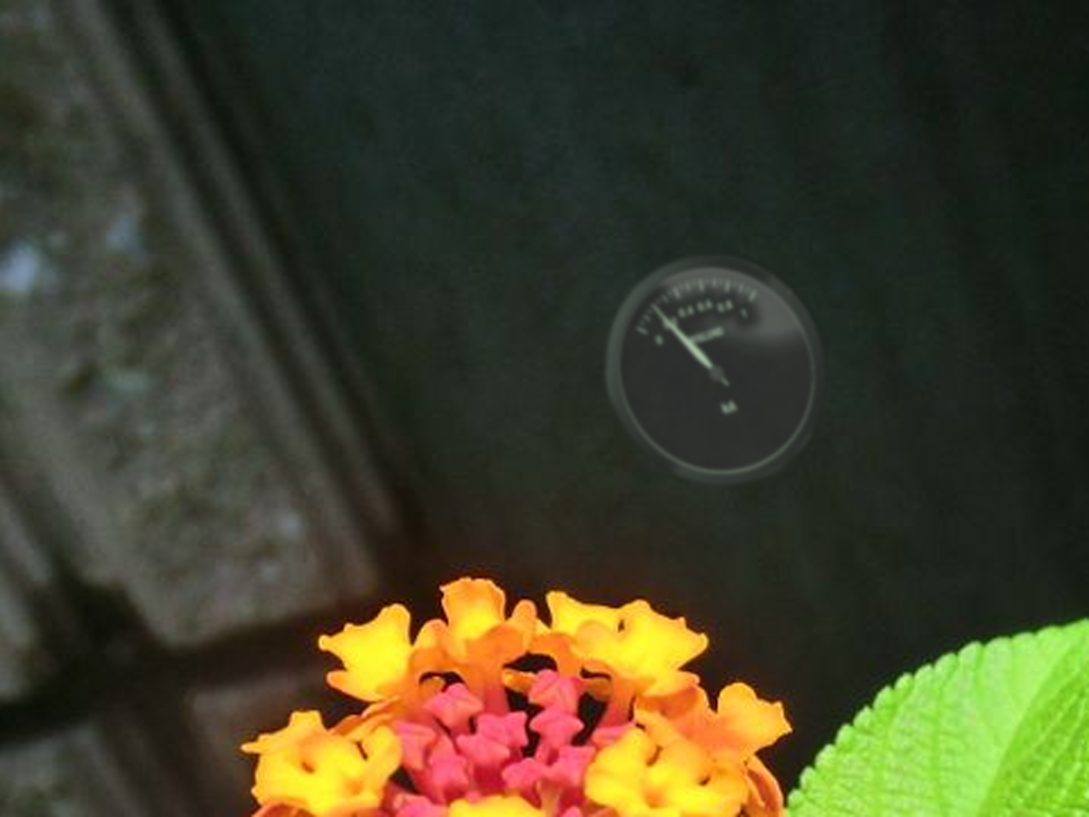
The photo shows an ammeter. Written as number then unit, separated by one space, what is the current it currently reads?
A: 0.2 kA
